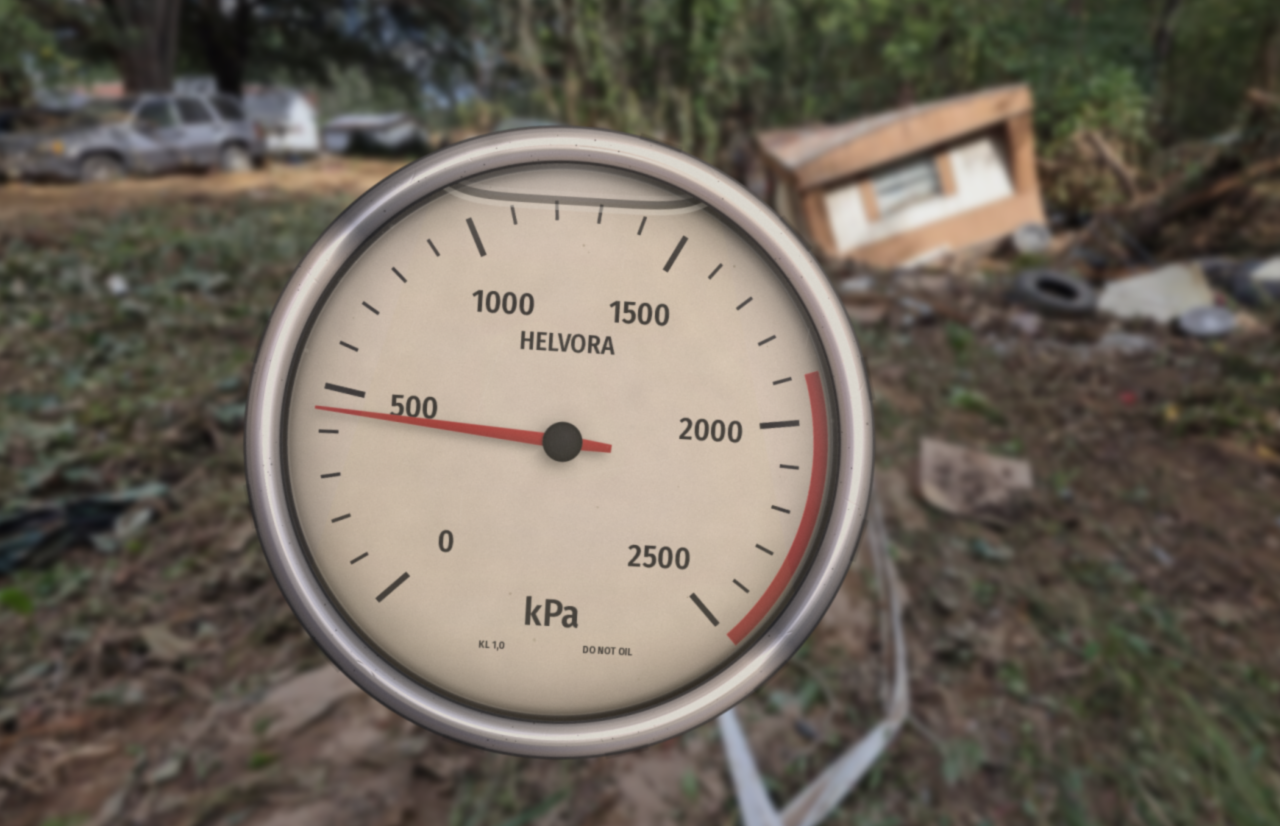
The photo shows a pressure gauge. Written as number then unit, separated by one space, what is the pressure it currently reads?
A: 450 kPa
